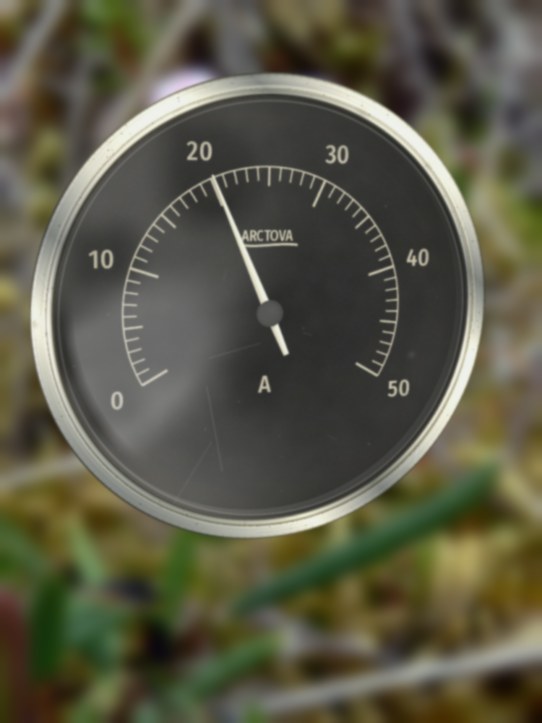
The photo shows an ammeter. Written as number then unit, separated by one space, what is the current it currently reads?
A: 20 A
